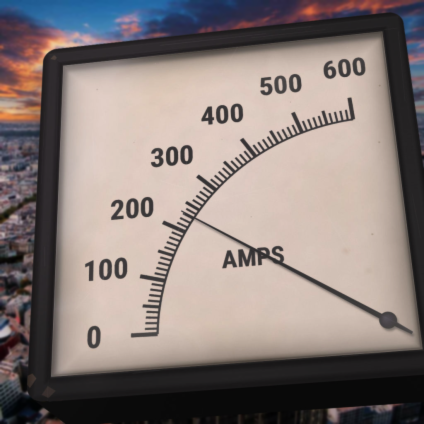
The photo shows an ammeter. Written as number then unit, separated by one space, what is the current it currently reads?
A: 230 A
